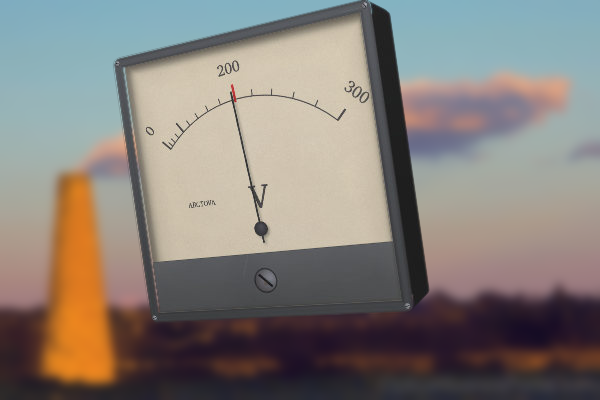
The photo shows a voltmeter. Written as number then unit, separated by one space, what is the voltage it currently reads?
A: 200 V
